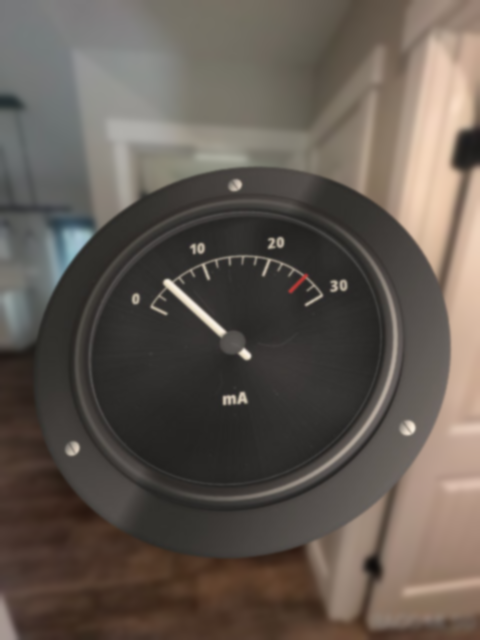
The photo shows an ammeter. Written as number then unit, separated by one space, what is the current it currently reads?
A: 4 mA
